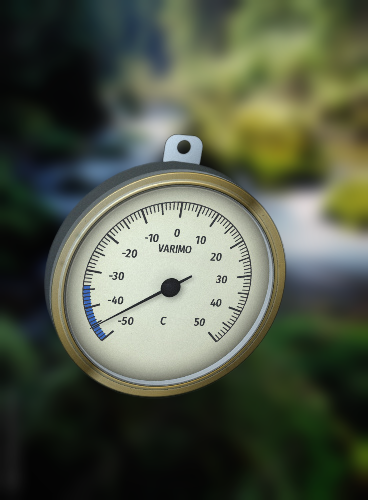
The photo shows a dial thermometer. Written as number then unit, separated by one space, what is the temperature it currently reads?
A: -45 °C
